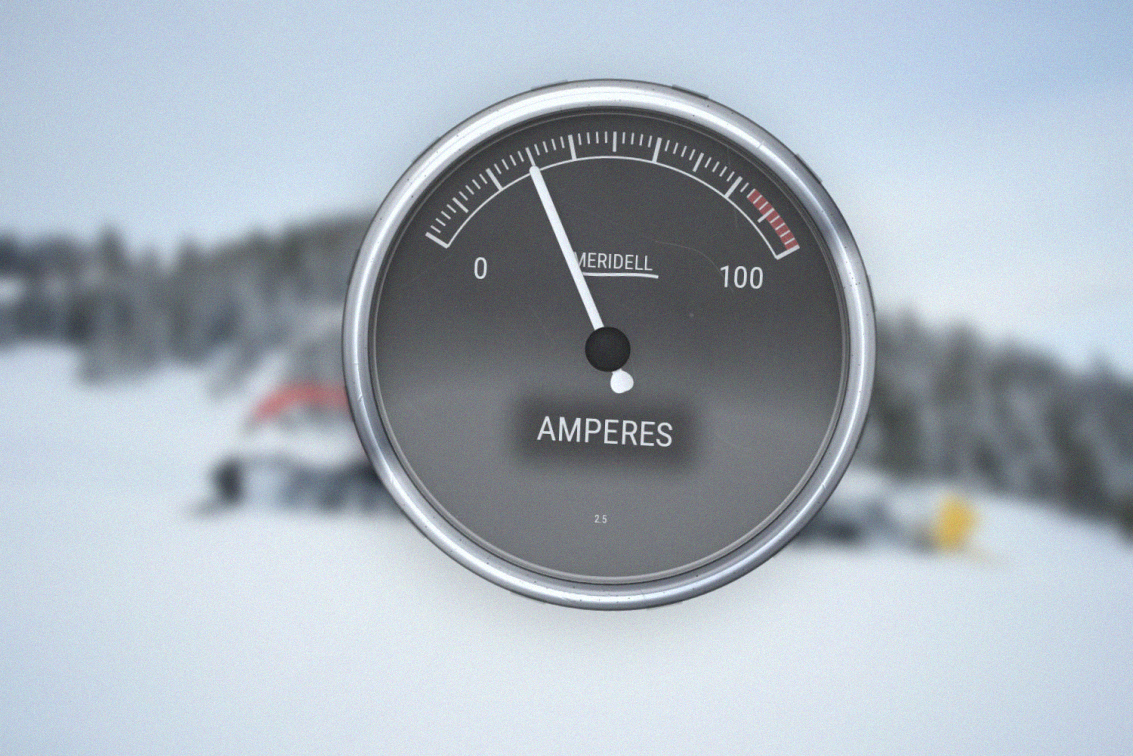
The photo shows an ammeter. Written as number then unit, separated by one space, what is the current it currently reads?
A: 30 A
